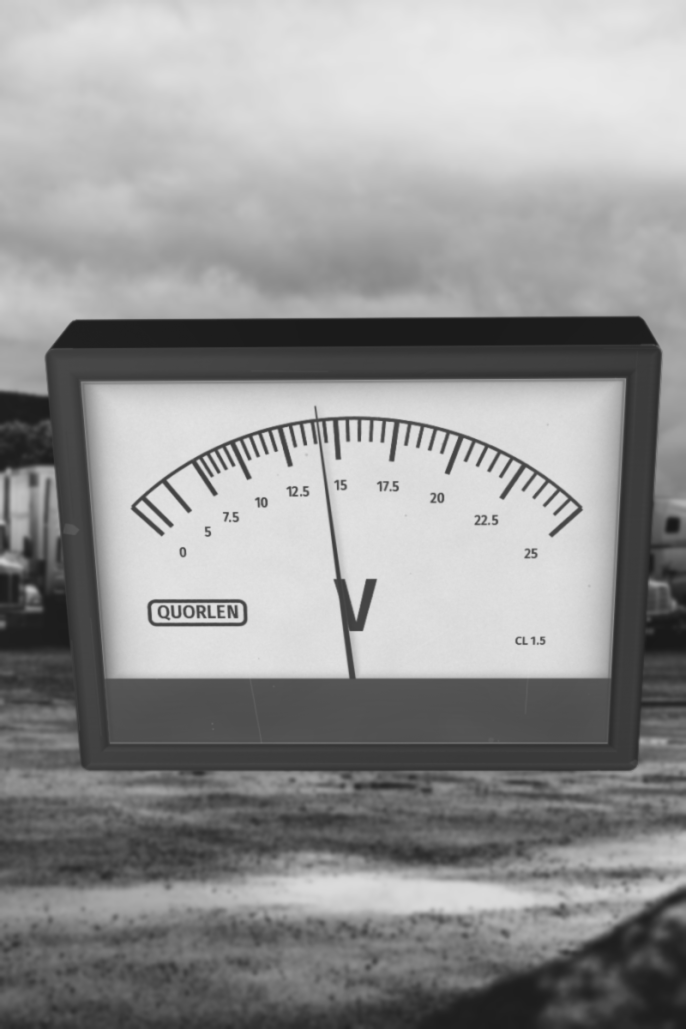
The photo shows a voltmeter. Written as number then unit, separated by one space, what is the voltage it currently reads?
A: 14.25 V
